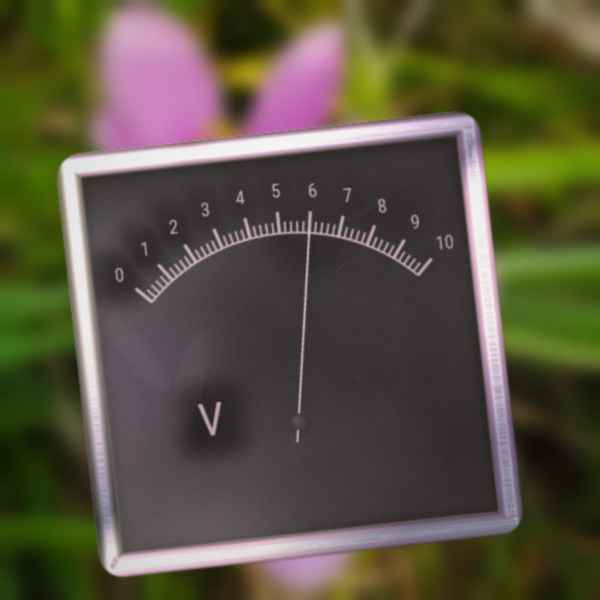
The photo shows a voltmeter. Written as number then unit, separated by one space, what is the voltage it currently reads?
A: 6 V
